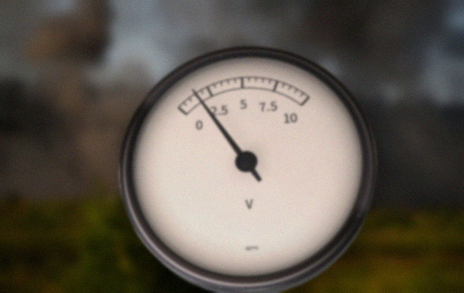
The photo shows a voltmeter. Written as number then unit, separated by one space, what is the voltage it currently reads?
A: 1.5 V
